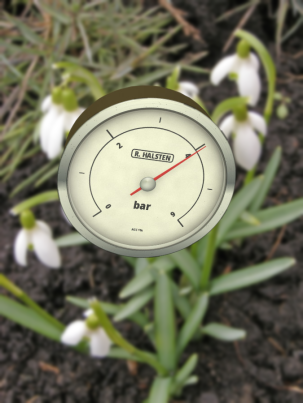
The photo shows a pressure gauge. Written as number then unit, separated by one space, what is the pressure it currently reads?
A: 4 bar
